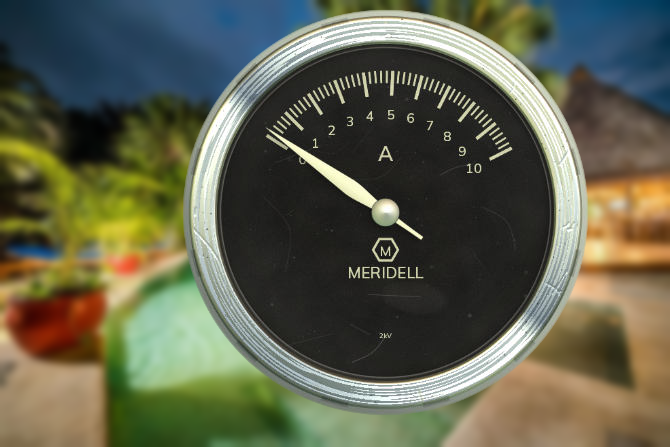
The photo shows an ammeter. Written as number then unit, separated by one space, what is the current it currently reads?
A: 0.2 A
